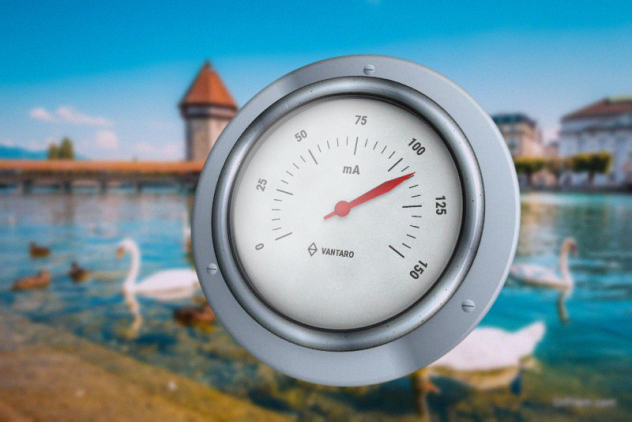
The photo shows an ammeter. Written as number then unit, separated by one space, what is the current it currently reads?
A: 110 mA
